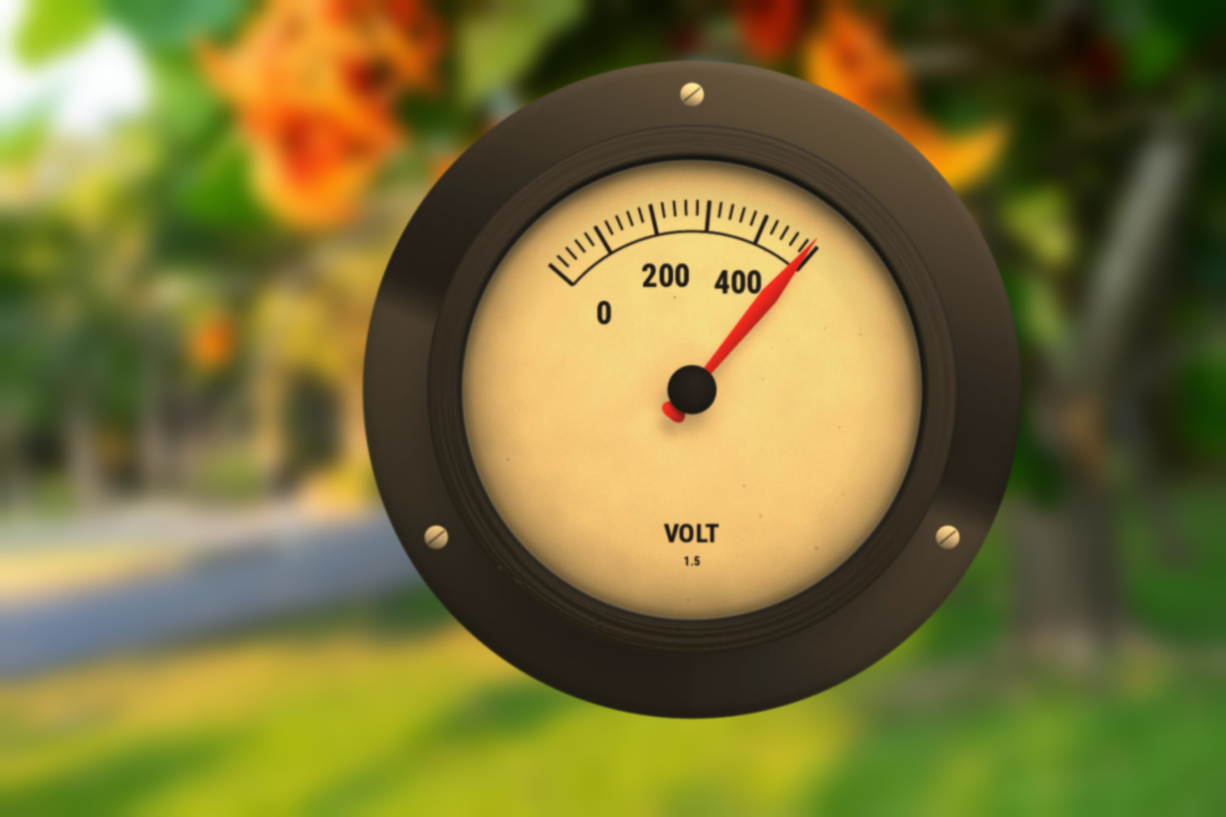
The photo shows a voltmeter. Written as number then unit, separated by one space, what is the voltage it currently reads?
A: 490 V
